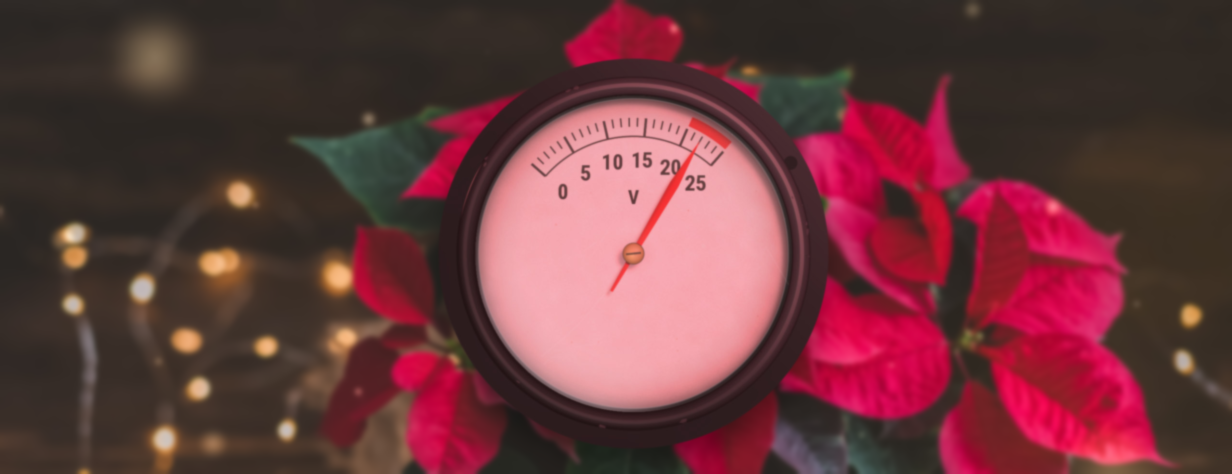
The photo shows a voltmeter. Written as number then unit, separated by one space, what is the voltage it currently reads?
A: 22 V
